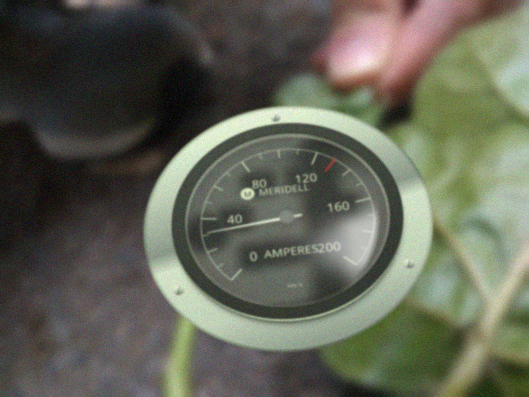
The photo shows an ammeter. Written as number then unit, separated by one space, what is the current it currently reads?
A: 30 A
